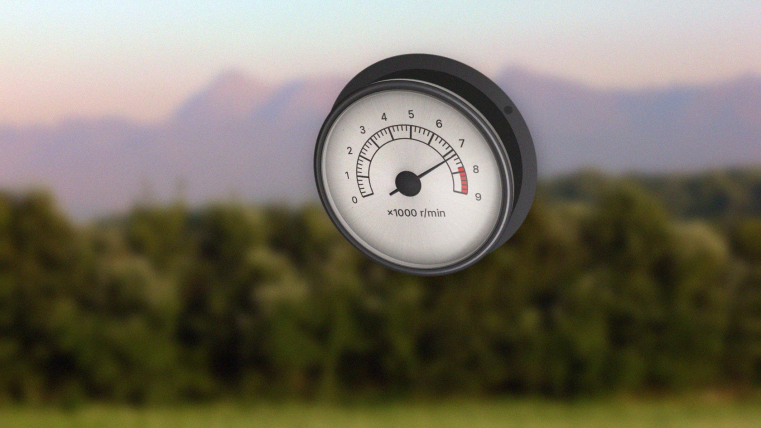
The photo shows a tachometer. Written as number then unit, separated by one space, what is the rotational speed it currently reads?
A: 7200 rpm
